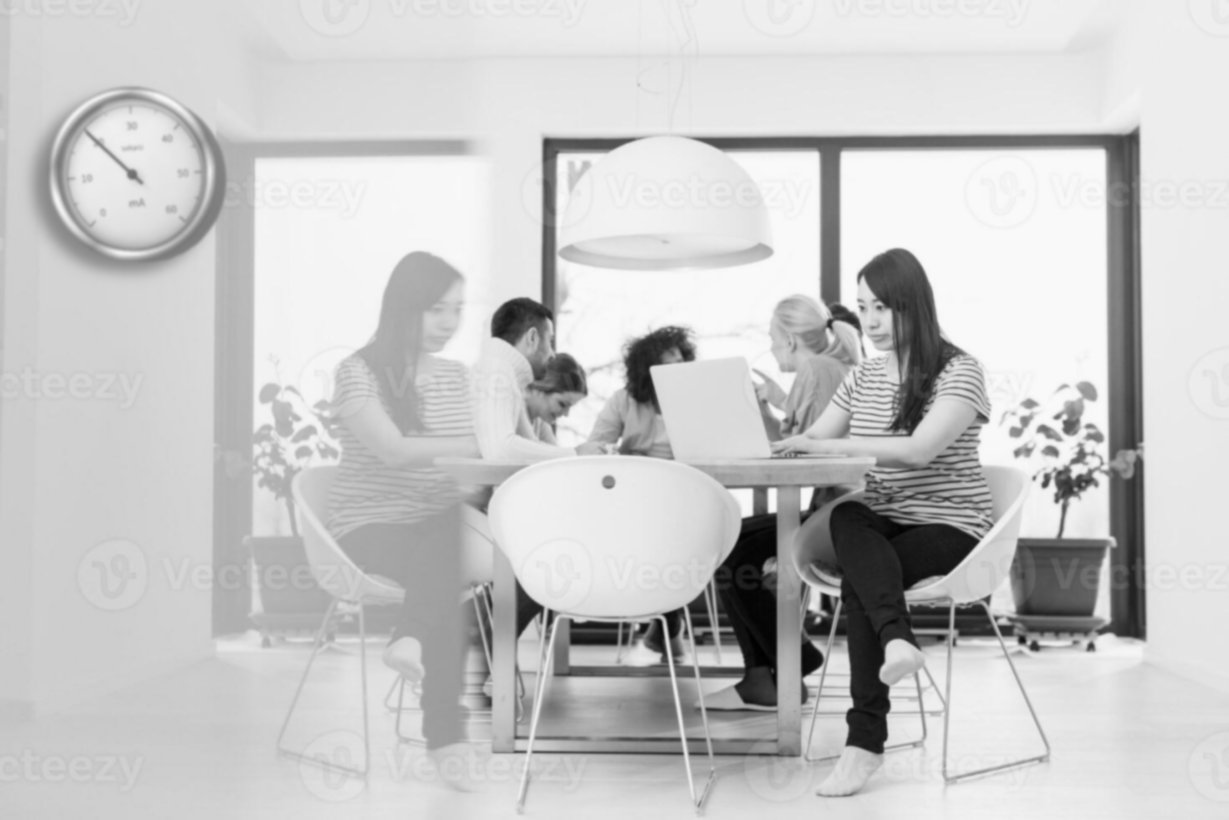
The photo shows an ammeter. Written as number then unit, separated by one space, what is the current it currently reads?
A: 20 mA
